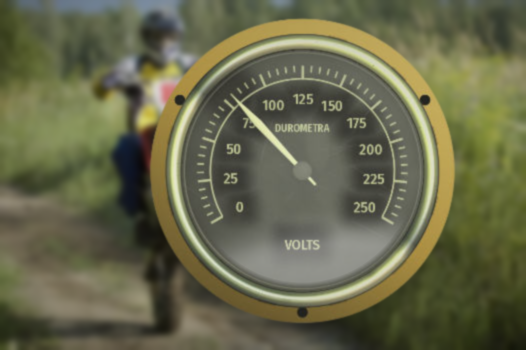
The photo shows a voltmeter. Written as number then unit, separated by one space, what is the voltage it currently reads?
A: 80 V
